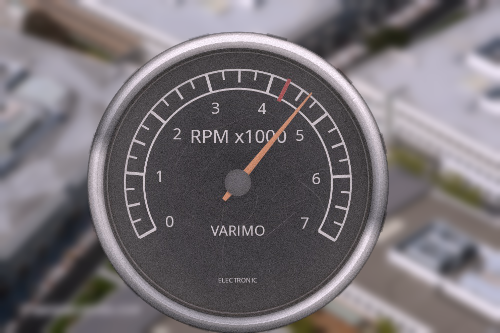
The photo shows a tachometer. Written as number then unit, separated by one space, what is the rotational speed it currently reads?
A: 4625 rpm
